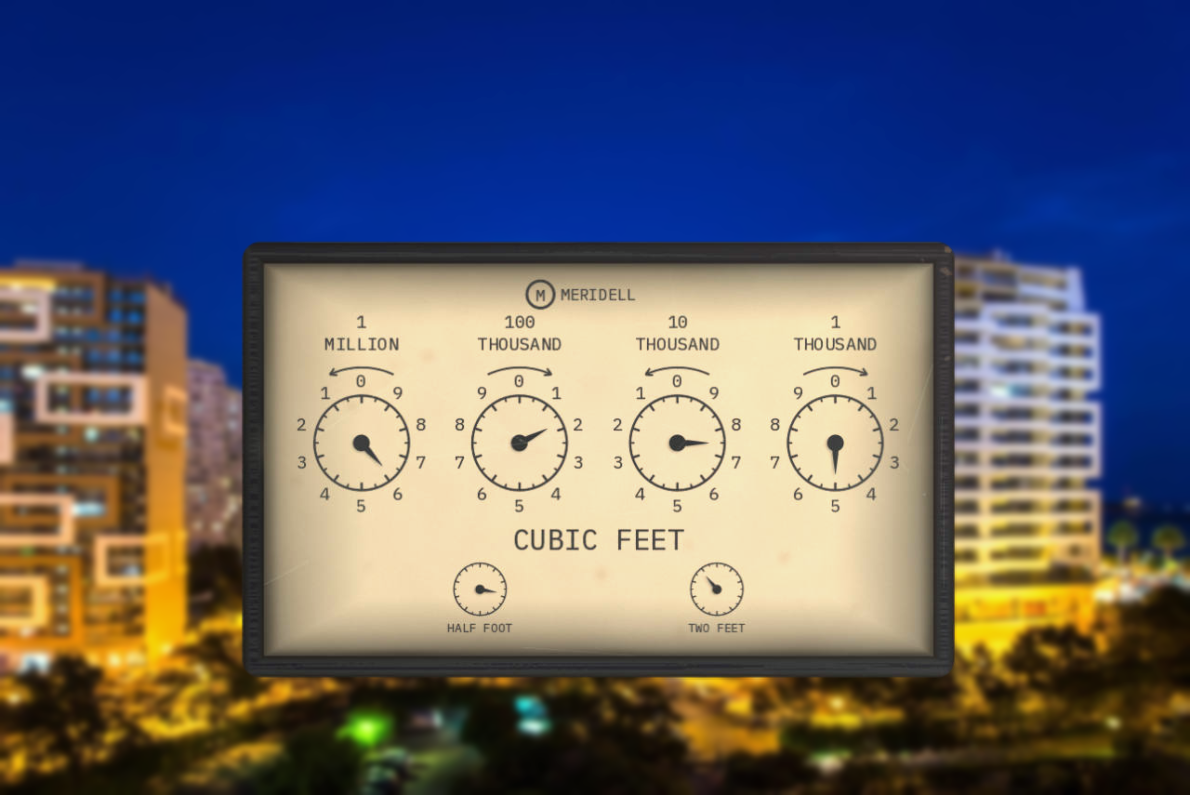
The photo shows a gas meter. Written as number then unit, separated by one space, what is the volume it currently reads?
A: 617500 ft³
